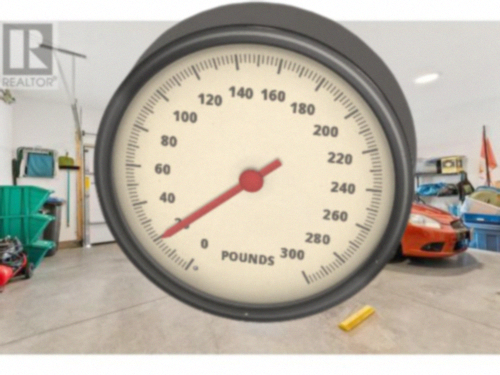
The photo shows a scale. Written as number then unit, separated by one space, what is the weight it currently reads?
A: 20 lb
